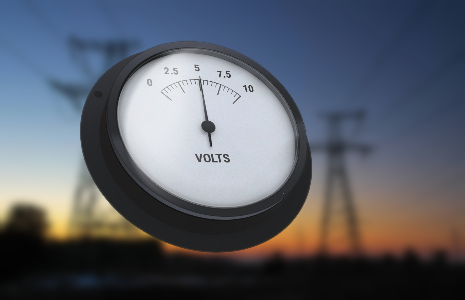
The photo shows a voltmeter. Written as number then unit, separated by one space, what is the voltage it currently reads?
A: 5 V
